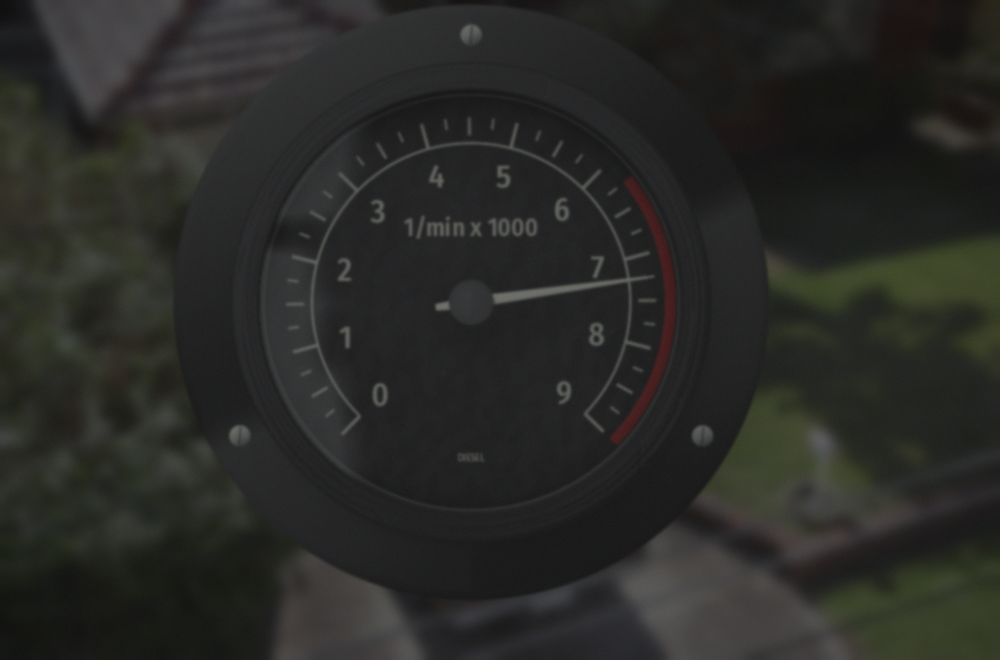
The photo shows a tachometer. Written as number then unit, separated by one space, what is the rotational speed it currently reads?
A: 7250 rpm
